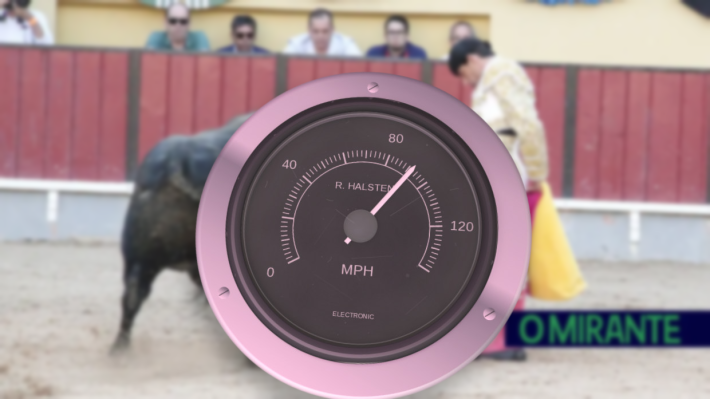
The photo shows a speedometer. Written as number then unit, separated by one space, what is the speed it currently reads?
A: 92 mph
